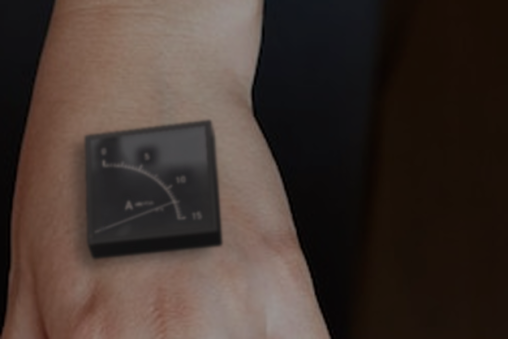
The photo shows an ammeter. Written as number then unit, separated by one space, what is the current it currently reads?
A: 12.5 A
